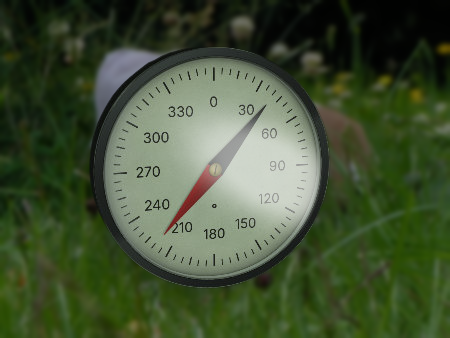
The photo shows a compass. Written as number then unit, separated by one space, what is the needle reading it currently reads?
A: 220 °
